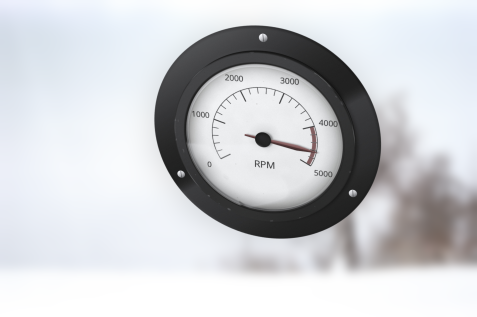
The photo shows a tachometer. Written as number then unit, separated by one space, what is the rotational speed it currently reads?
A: 4600 rpm
